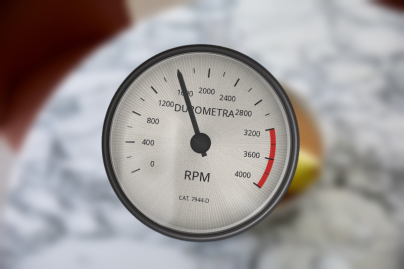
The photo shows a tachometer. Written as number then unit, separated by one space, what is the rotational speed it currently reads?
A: 1600 rpm
